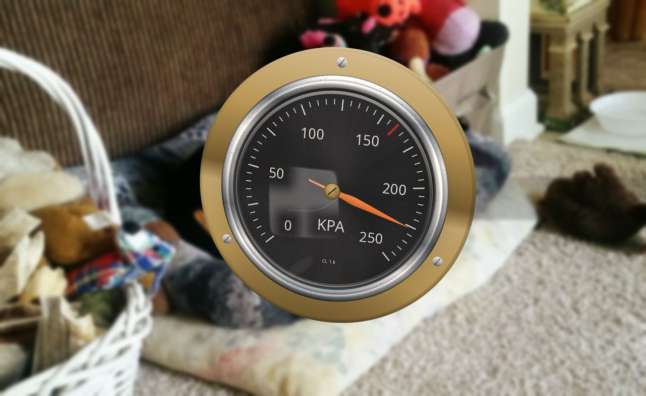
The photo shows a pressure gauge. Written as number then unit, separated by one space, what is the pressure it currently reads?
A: 225 kPa
